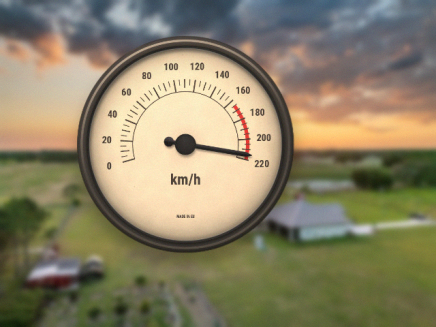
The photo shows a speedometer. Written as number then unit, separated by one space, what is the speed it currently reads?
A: 215 km/h
